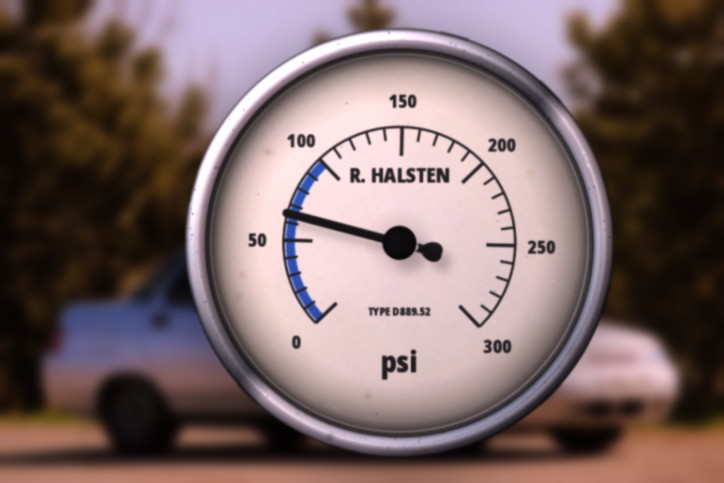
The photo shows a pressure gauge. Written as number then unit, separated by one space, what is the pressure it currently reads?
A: 65 psi
